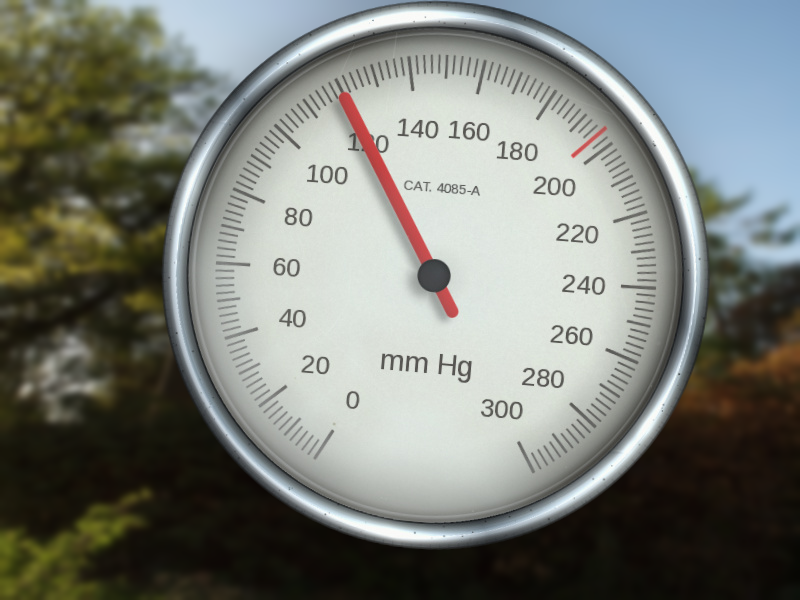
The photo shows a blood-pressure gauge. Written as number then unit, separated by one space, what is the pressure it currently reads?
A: 120 mmHg
